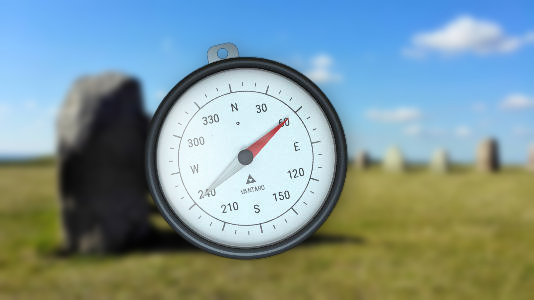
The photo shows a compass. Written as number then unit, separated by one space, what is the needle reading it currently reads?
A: 60 °
